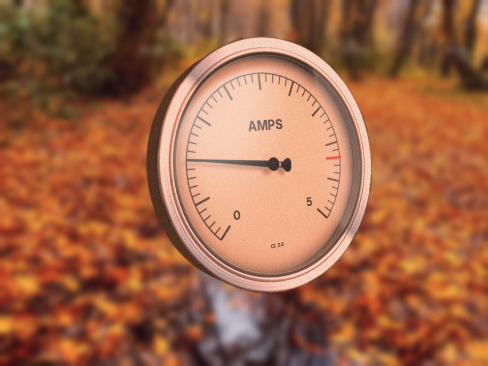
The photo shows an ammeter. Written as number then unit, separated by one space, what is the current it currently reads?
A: 1 A
